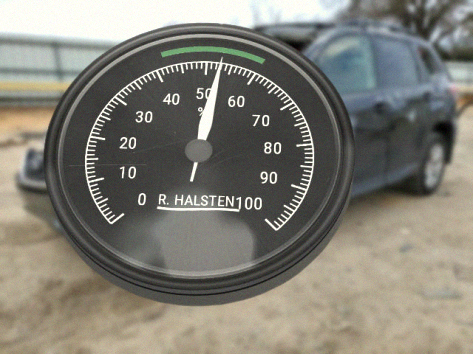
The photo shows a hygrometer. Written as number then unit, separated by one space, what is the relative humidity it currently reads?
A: 53 %
